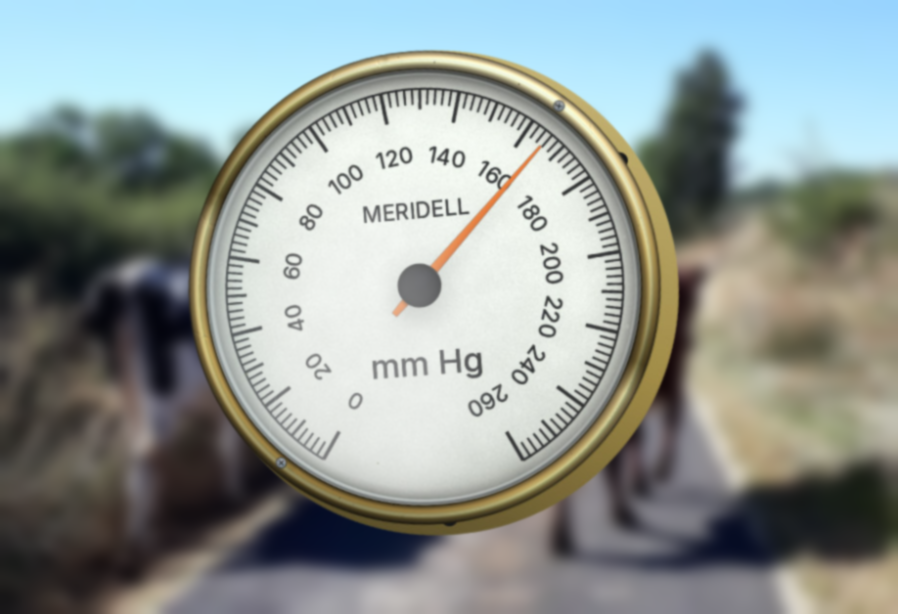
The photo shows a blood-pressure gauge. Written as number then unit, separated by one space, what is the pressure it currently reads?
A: 166 mmHg
